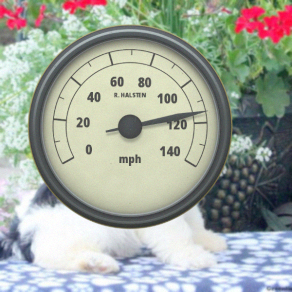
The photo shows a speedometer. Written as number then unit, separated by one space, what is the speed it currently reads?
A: 115 mph
